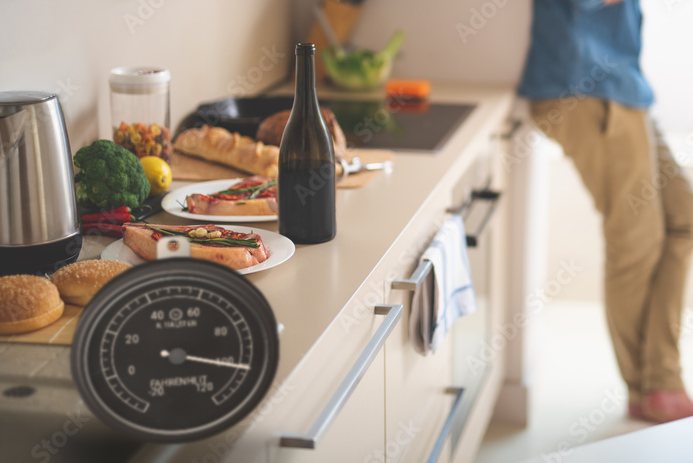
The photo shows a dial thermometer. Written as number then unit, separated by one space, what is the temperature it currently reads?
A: 100 °F
